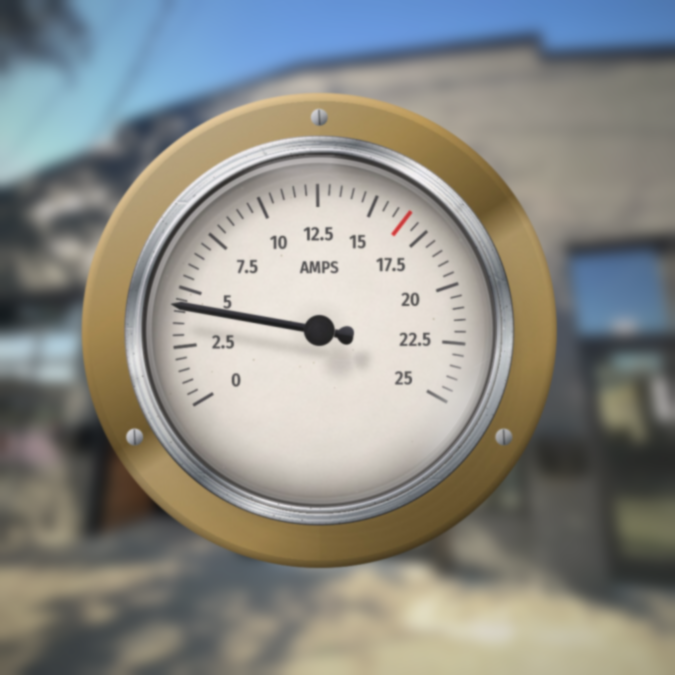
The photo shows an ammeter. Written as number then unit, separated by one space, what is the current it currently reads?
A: 4.25 A
